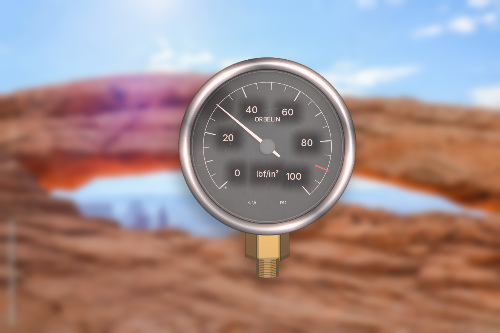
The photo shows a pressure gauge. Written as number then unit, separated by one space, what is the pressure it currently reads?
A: 30 psi
